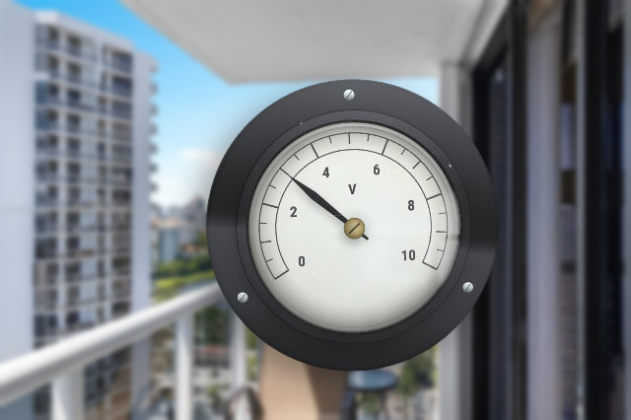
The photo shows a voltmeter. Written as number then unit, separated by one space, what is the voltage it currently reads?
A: 3 V
